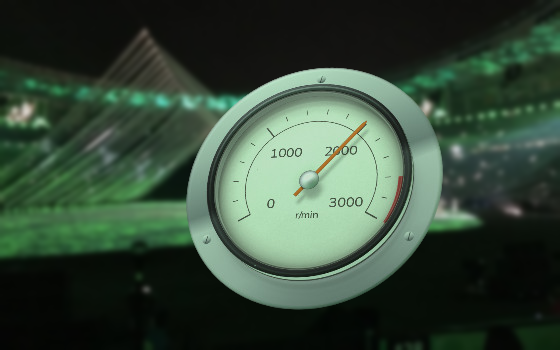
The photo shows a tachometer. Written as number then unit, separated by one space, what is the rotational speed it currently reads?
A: 2000 rpm
